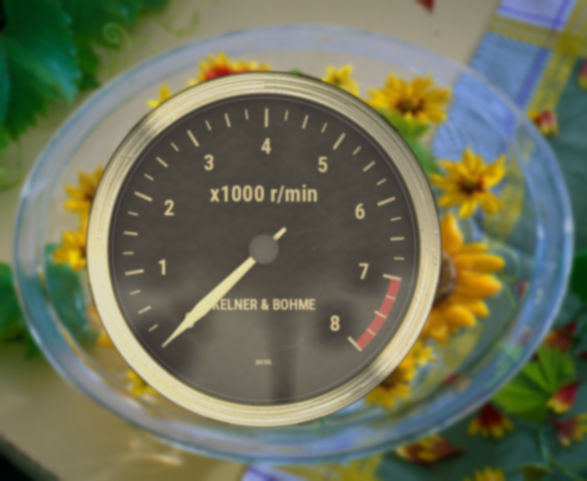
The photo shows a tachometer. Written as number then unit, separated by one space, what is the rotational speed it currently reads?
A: 0 rpm
